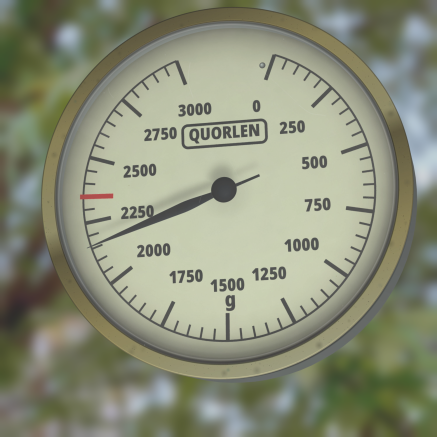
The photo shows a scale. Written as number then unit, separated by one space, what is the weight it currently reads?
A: 2150 g
